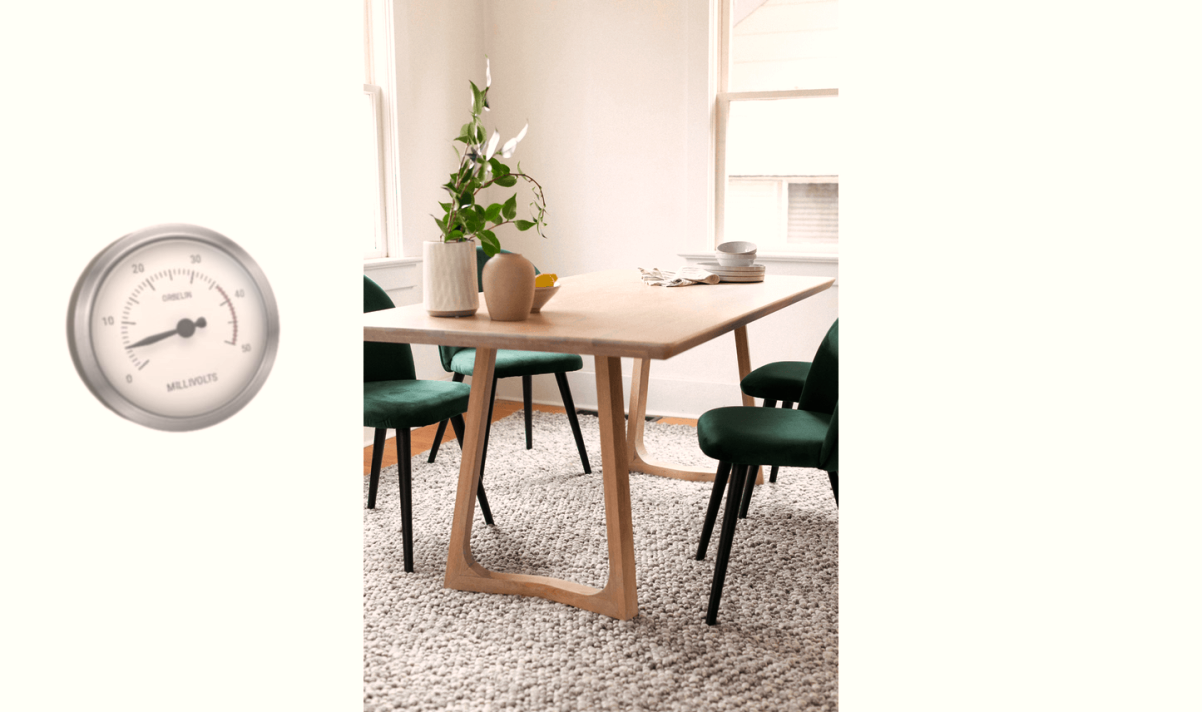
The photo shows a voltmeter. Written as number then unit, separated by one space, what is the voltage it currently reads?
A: 5 mV
